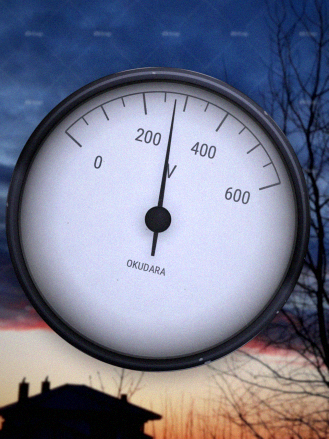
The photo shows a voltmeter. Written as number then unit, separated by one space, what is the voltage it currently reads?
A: 275 V
